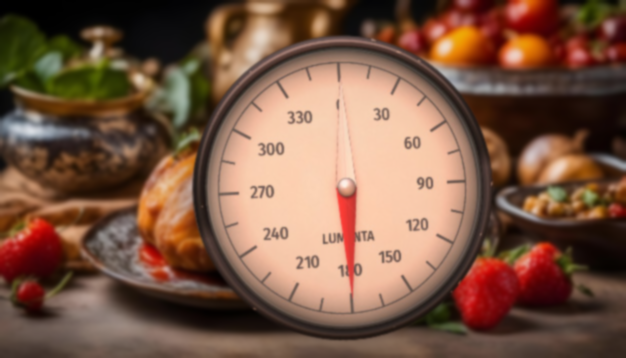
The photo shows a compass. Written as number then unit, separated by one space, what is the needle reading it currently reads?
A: 180 °
